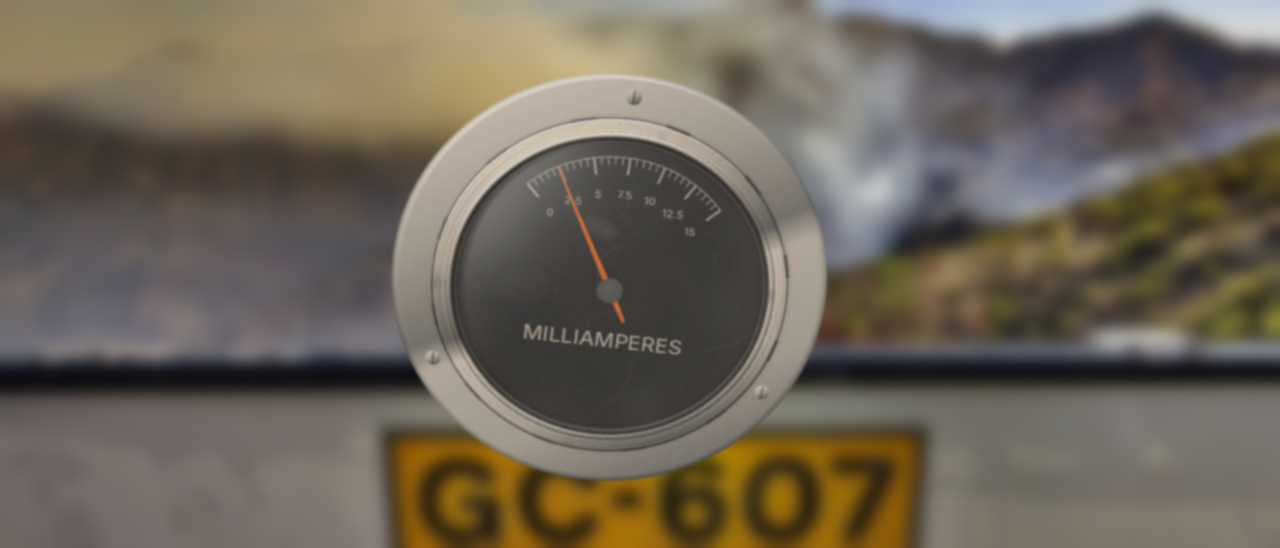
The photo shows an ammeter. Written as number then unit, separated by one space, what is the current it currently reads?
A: 2.5 mA
